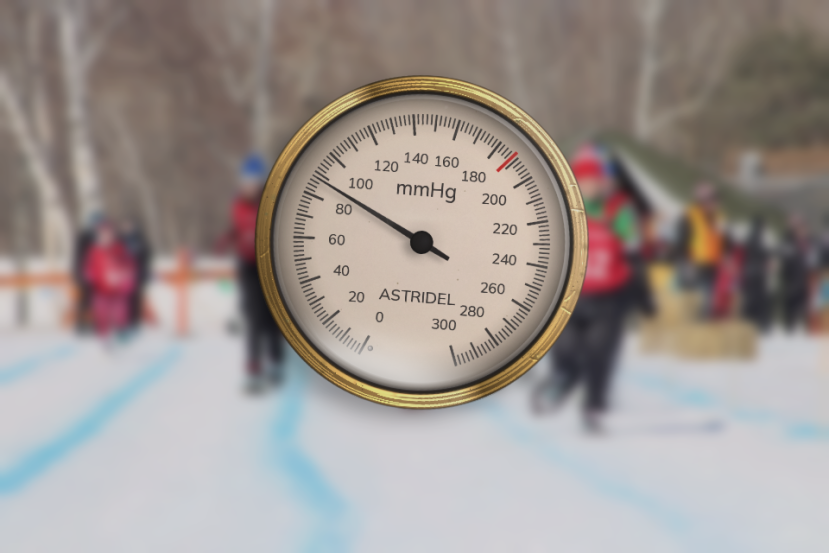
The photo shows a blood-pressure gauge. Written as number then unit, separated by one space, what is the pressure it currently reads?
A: 88 mmHg
